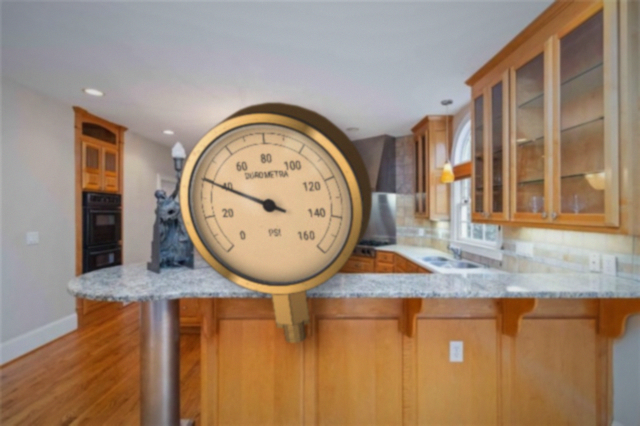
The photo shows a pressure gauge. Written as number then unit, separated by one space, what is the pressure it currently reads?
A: 40 psi
